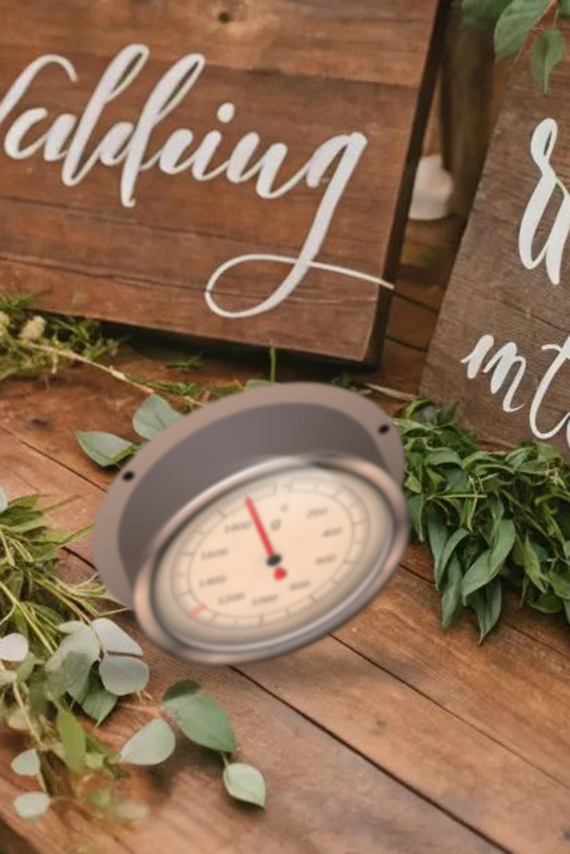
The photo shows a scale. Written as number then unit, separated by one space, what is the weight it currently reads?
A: 1900 g
